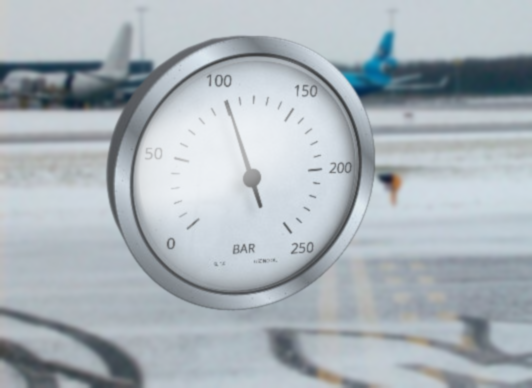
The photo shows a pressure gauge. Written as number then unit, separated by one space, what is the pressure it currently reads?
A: 100 bar
